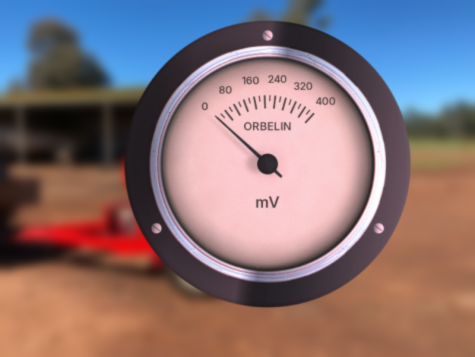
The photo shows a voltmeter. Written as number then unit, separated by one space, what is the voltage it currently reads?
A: 0 mV
